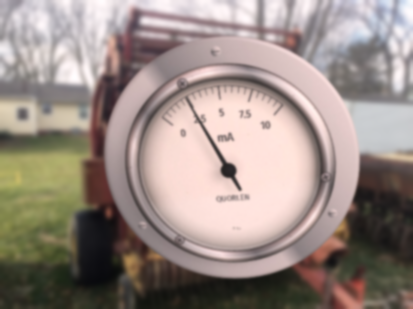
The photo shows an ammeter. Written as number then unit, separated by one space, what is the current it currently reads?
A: 2.5 mA
